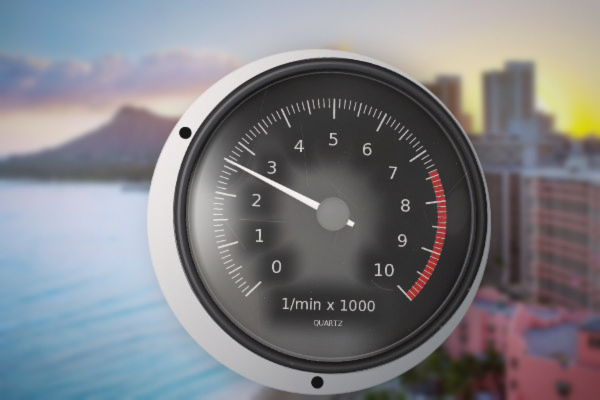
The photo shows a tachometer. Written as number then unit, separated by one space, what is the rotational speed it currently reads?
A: 2600 rpm
